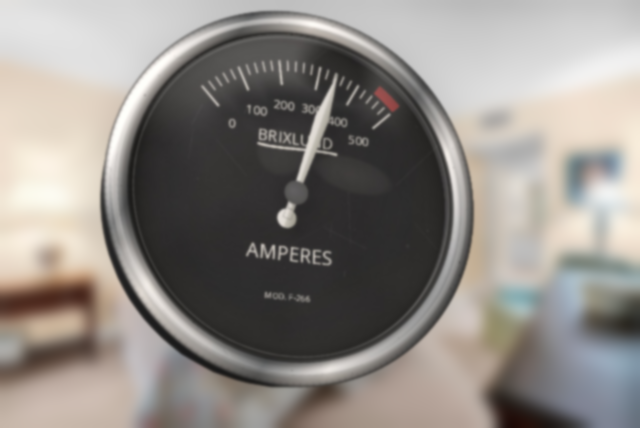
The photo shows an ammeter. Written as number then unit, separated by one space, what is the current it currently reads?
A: 340 A
